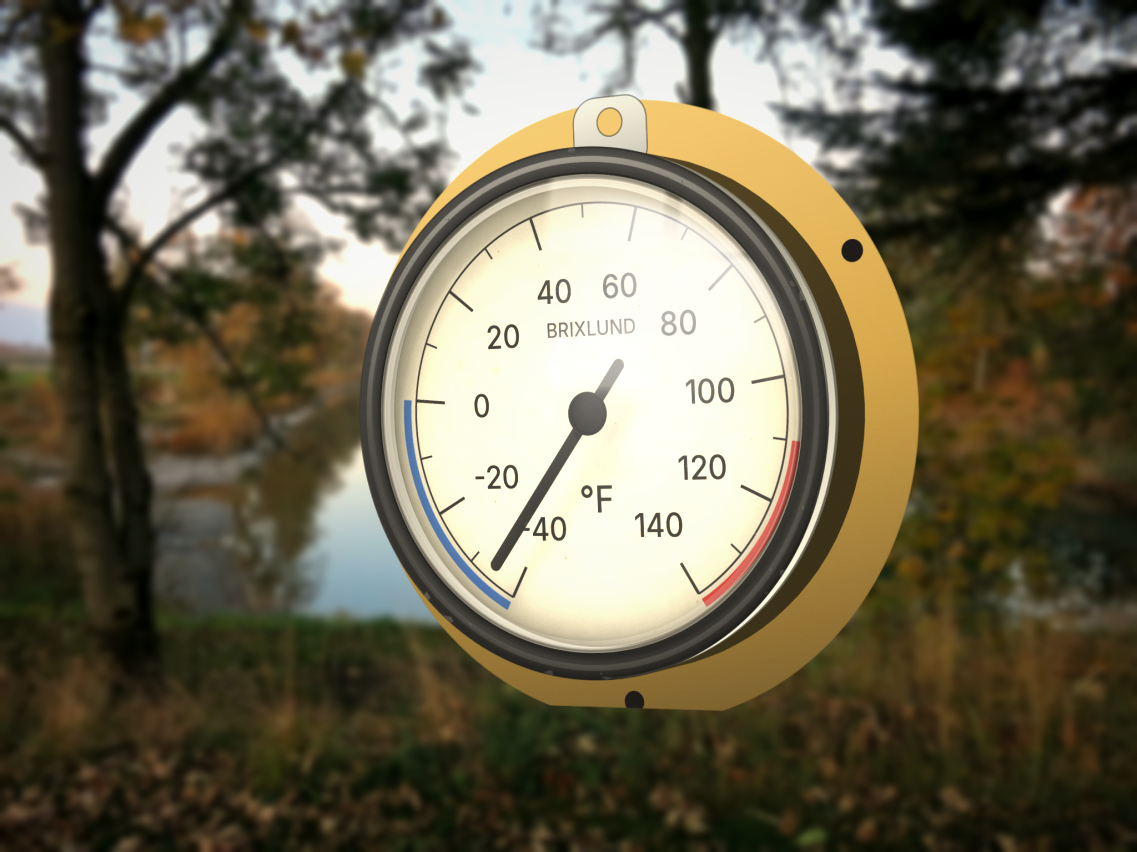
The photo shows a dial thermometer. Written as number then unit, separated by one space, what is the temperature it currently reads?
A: -35 °F
